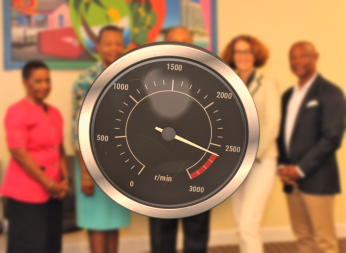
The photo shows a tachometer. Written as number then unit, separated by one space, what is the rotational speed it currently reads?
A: 2600 rpm
